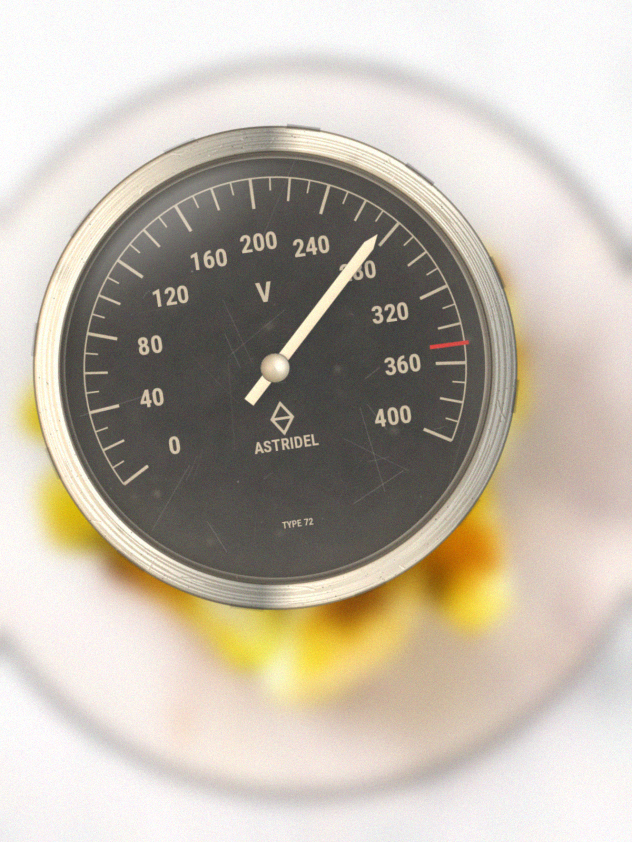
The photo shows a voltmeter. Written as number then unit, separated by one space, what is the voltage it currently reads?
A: 275 V
